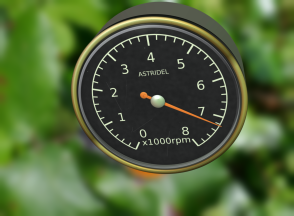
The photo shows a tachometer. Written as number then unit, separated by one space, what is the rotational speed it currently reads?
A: 7200 rpm
